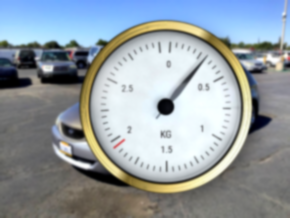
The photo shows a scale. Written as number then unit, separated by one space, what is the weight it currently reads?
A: 0.3 kg
